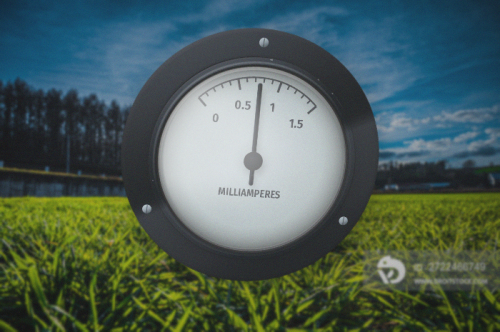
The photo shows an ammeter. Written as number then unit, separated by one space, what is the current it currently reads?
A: 0.75 mA
